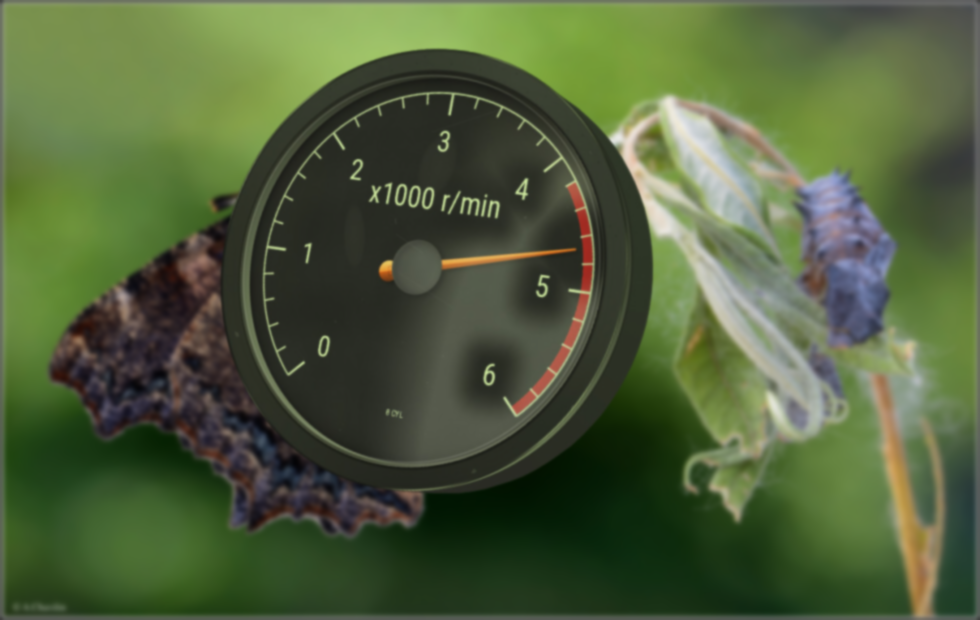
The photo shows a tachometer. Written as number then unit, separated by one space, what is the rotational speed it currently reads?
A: 4700 rpm
